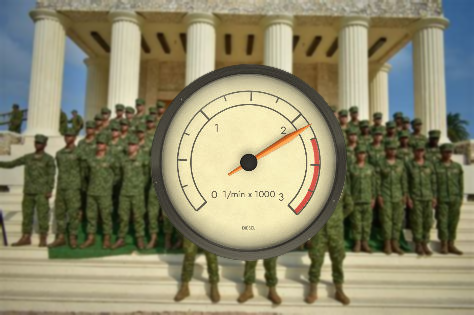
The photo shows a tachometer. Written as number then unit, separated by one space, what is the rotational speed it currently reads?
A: 2125 rpm
